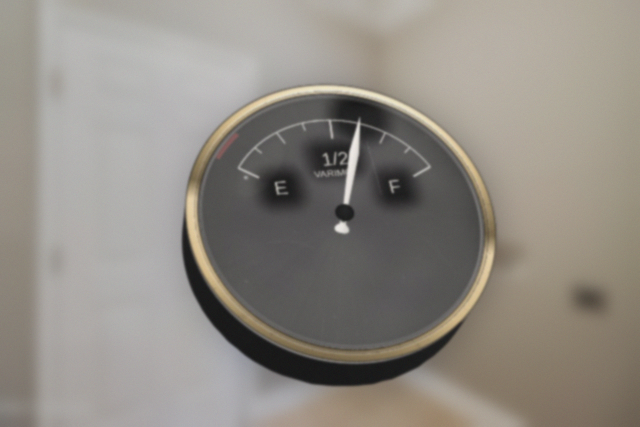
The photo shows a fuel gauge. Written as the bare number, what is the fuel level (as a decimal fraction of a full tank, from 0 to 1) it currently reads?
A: 0.625
